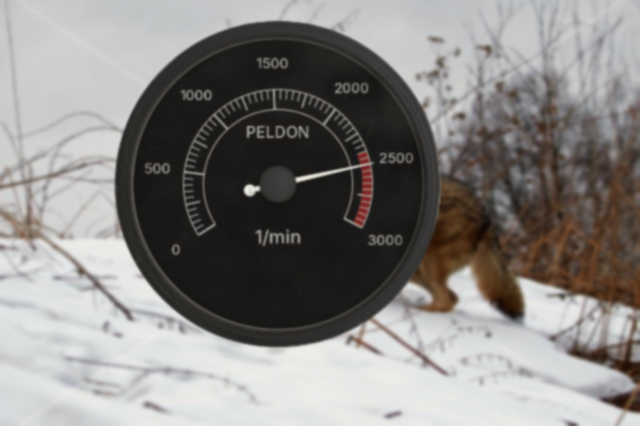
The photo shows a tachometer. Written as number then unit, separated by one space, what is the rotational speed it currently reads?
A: 2500 rpm
